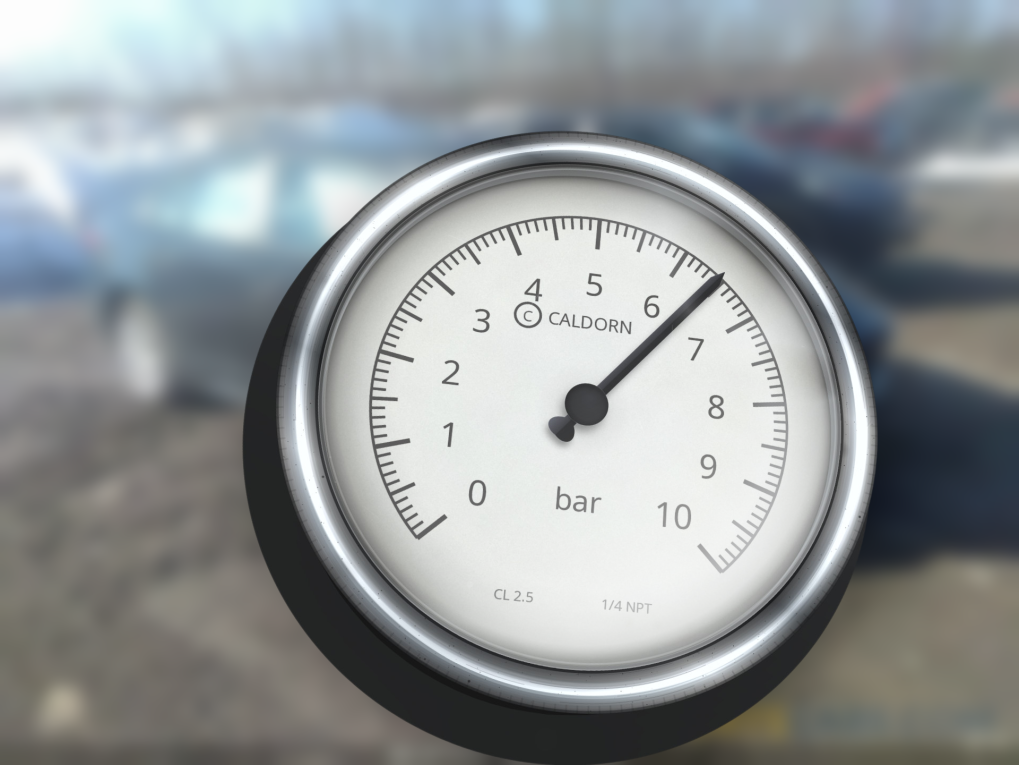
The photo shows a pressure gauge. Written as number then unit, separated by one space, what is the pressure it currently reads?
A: 6.45 bar
